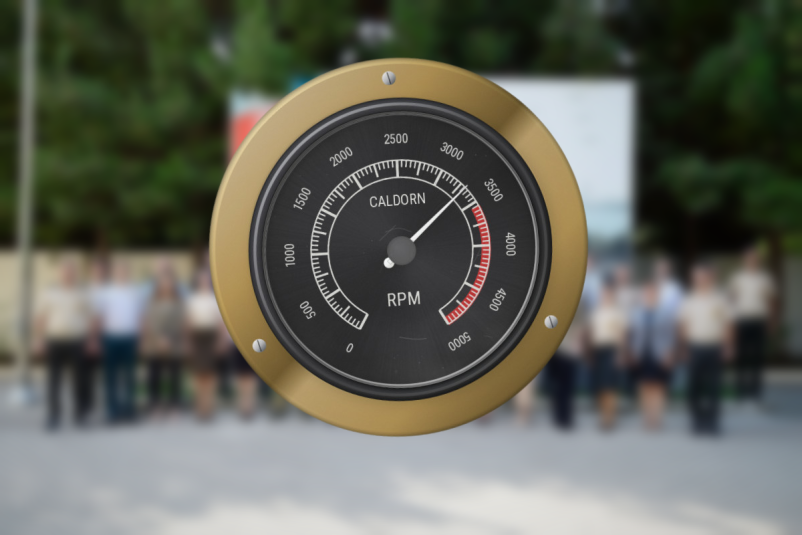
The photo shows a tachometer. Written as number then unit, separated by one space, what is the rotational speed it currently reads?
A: 3300 rpm
